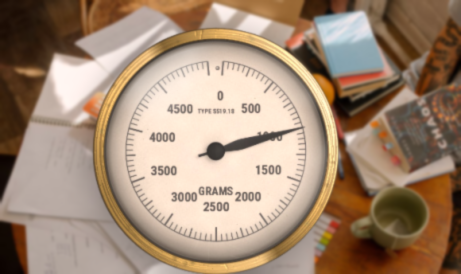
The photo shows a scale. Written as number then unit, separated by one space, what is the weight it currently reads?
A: 1000 g
